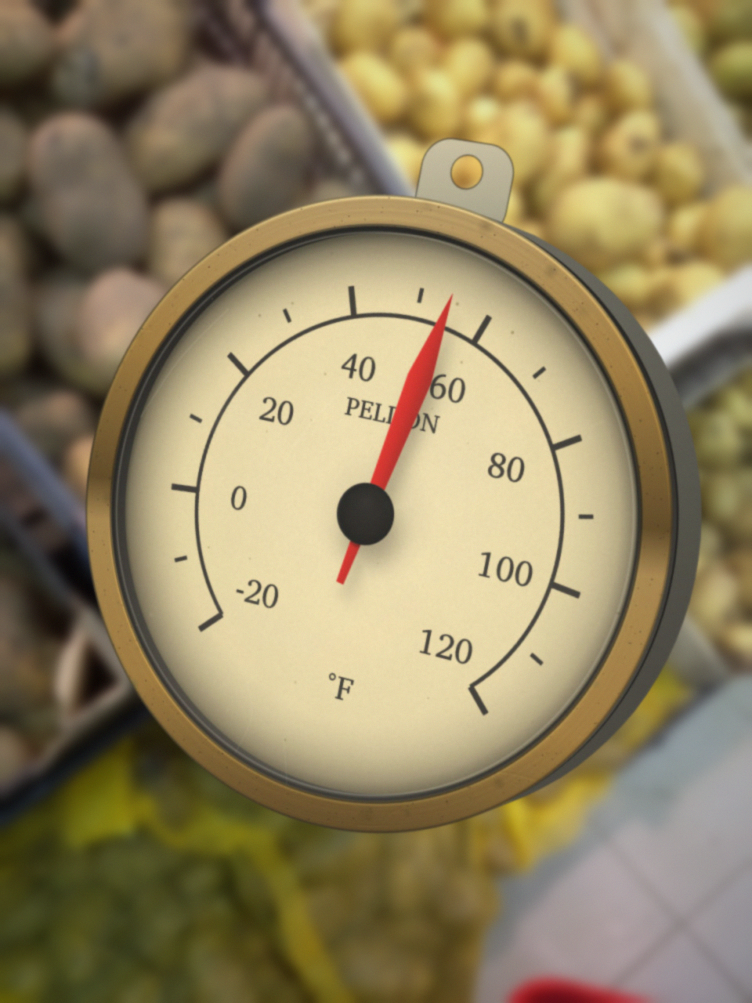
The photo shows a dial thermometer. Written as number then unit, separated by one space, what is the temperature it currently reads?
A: 55 °F
